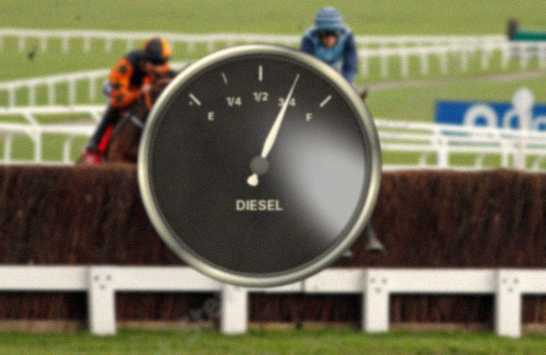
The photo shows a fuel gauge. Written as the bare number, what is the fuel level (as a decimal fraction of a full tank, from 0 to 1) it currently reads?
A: 0.75
